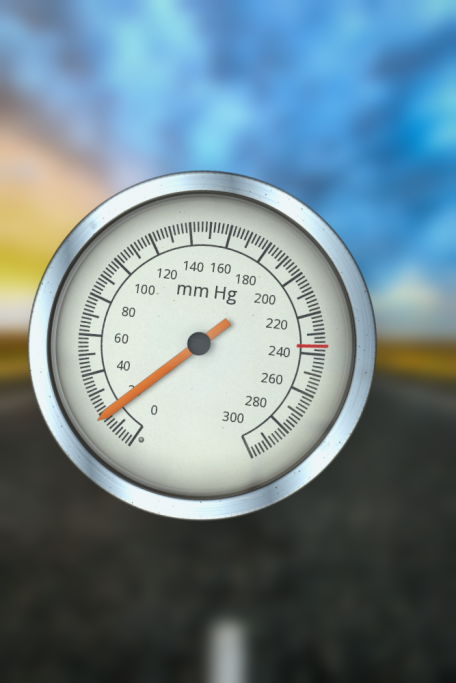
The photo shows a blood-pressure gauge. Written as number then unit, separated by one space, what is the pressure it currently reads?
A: 18 mmHg
